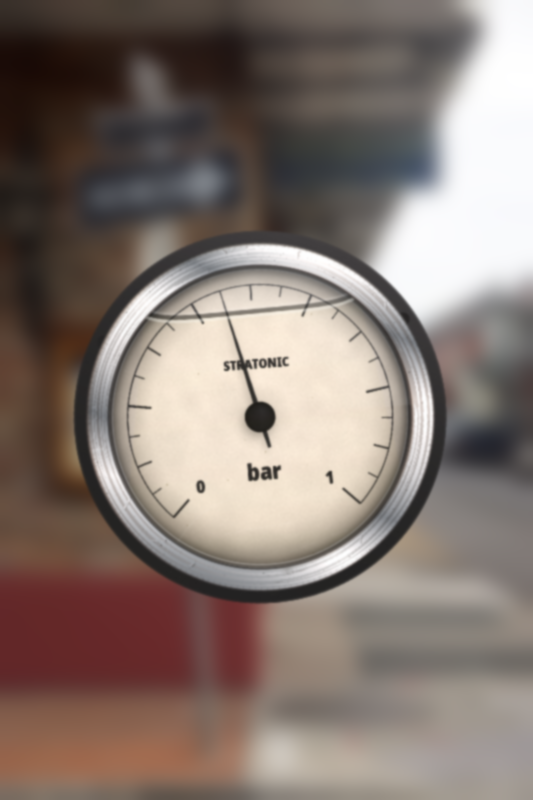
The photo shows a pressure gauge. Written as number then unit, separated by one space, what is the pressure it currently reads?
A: 0.45 bar
